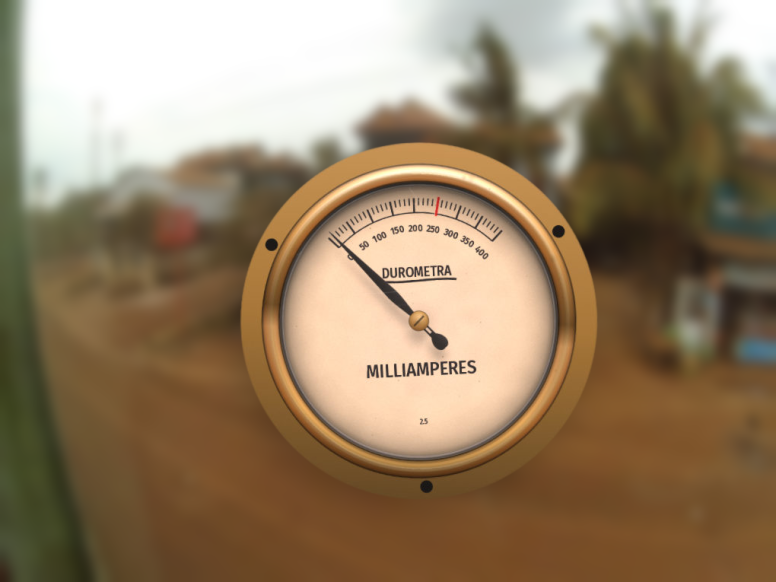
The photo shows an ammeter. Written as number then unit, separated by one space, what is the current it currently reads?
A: 10 mA
